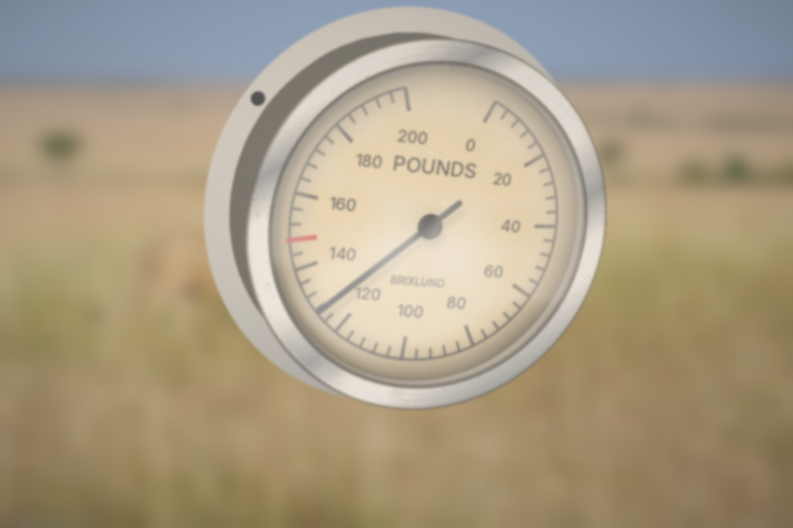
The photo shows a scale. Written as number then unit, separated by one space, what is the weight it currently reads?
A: 128 lb
